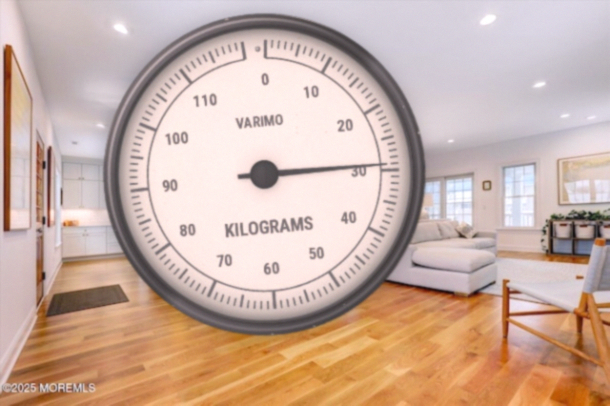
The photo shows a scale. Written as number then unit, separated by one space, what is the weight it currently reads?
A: 29 kg
